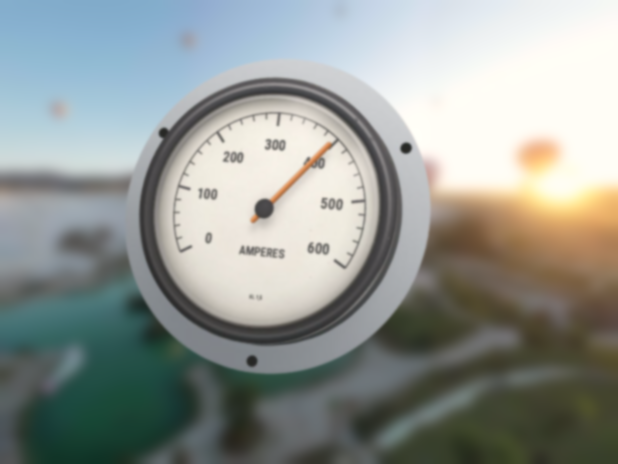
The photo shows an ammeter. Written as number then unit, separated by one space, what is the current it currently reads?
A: 400 A
